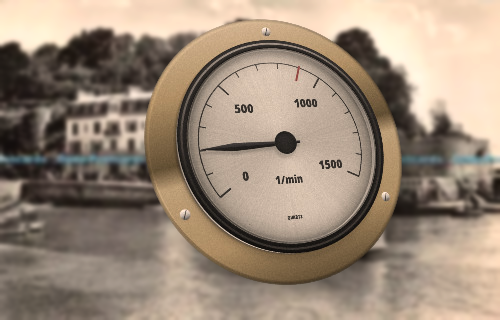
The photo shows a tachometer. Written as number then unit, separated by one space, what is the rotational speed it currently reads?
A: 200 rpm
